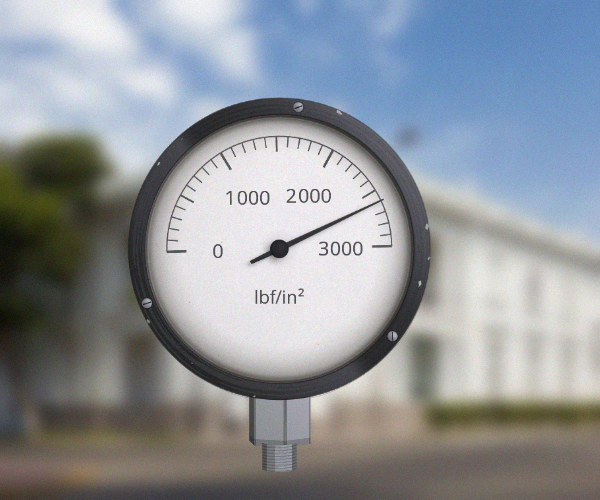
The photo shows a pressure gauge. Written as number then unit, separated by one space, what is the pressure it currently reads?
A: 2600 psi
